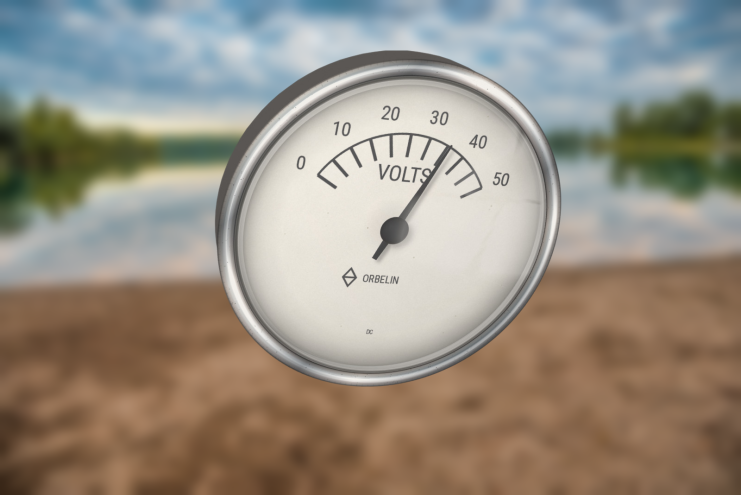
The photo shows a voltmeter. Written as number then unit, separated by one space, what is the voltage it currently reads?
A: 35 V
